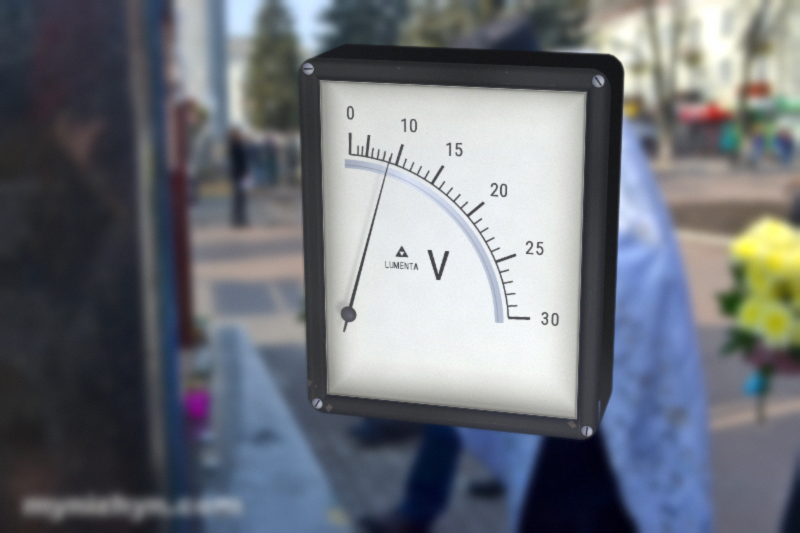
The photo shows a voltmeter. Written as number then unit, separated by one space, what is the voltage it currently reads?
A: 9 V
